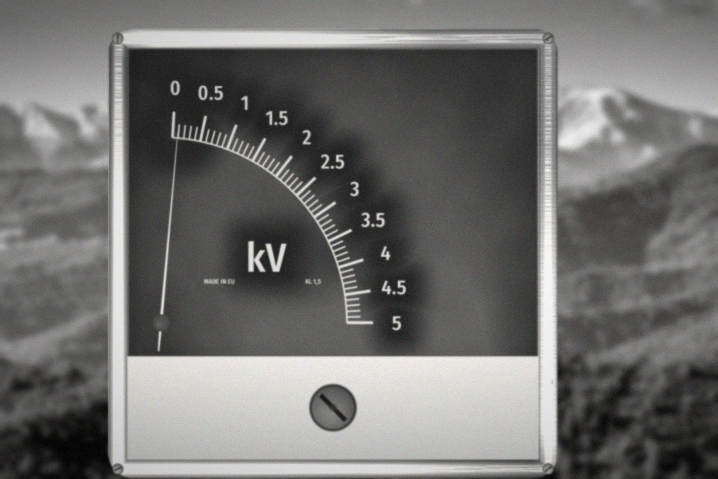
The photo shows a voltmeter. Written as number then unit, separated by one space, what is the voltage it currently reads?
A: 0.1 kV
